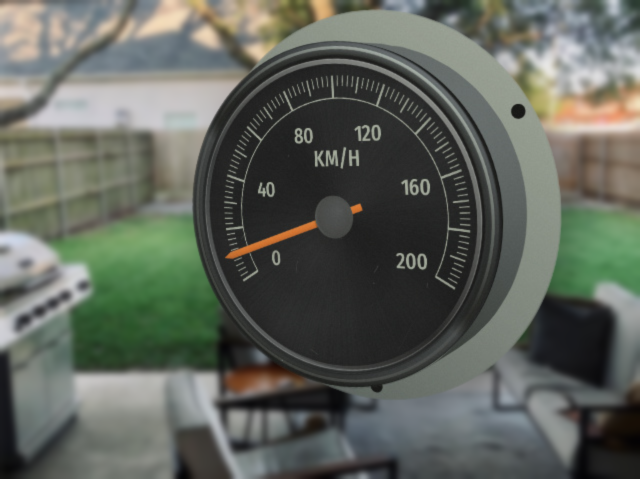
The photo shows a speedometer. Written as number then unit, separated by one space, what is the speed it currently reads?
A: 10 km/h
